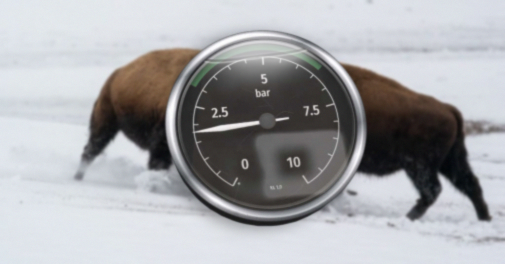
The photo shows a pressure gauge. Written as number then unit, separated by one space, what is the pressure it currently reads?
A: 1.75 bar
